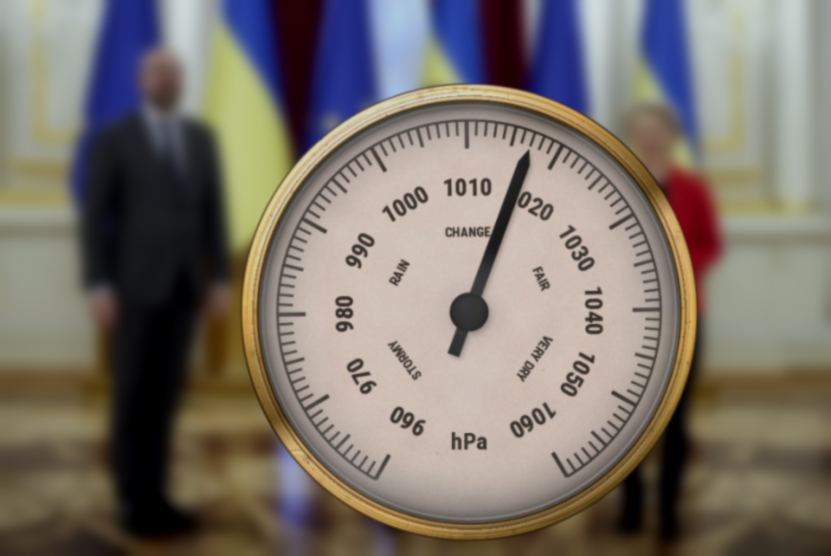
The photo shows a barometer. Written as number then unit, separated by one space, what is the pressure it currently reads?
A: 1017 hPa
